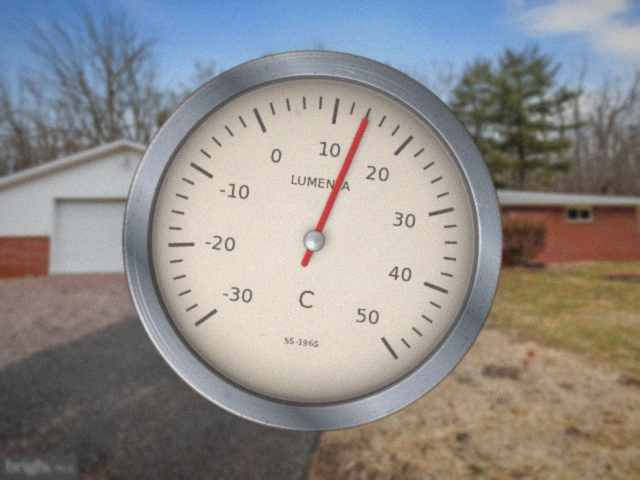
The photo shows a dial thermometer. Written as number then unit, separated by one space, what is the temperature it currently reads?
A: 14 °C
